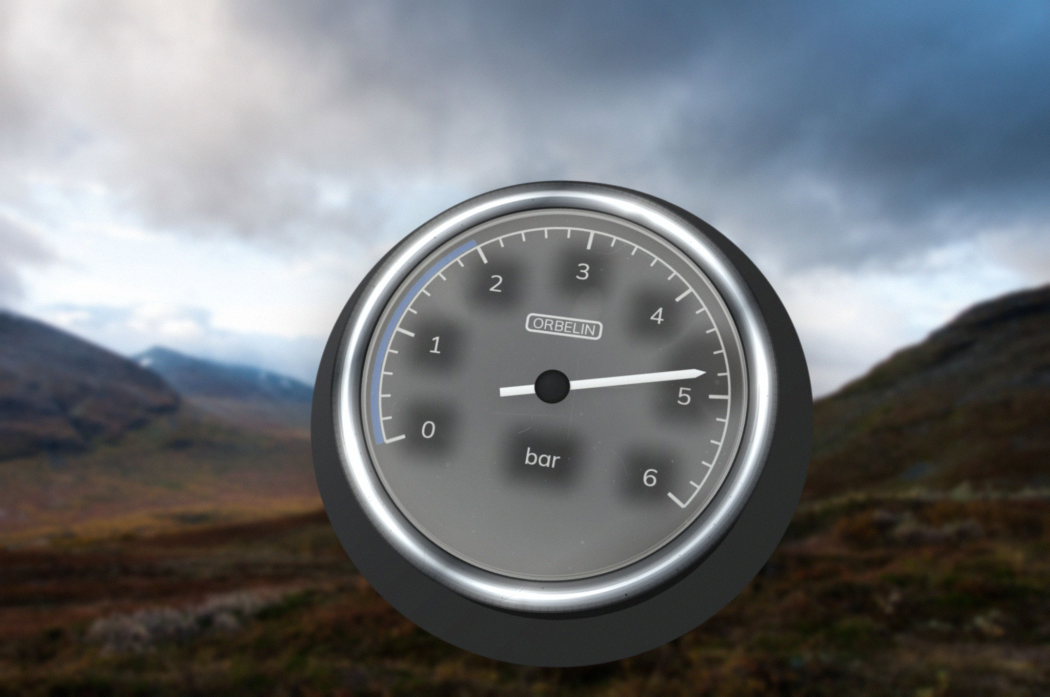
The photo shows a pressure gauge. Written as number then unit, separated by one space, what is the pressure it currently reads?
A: 4.8 bar
